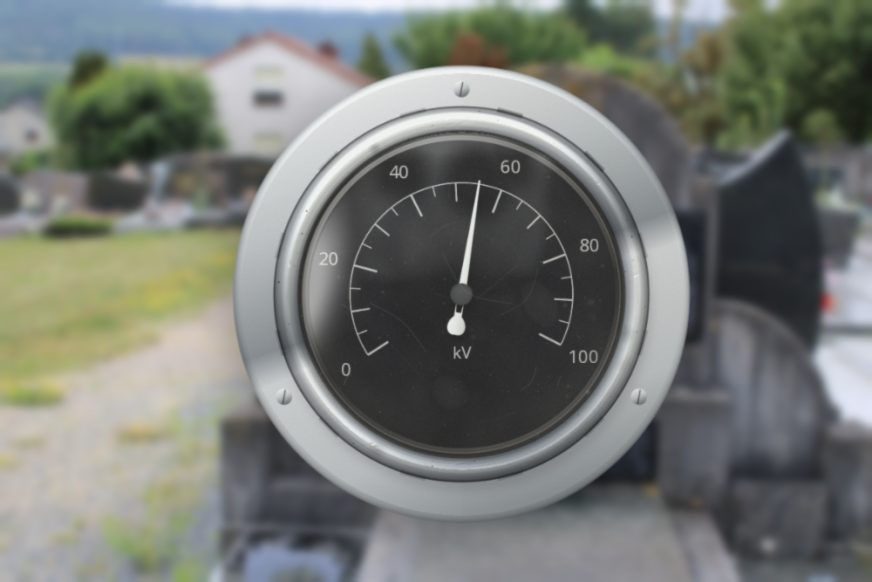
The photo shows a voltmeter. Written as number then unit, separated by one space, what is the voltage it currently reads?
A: 55 kV
